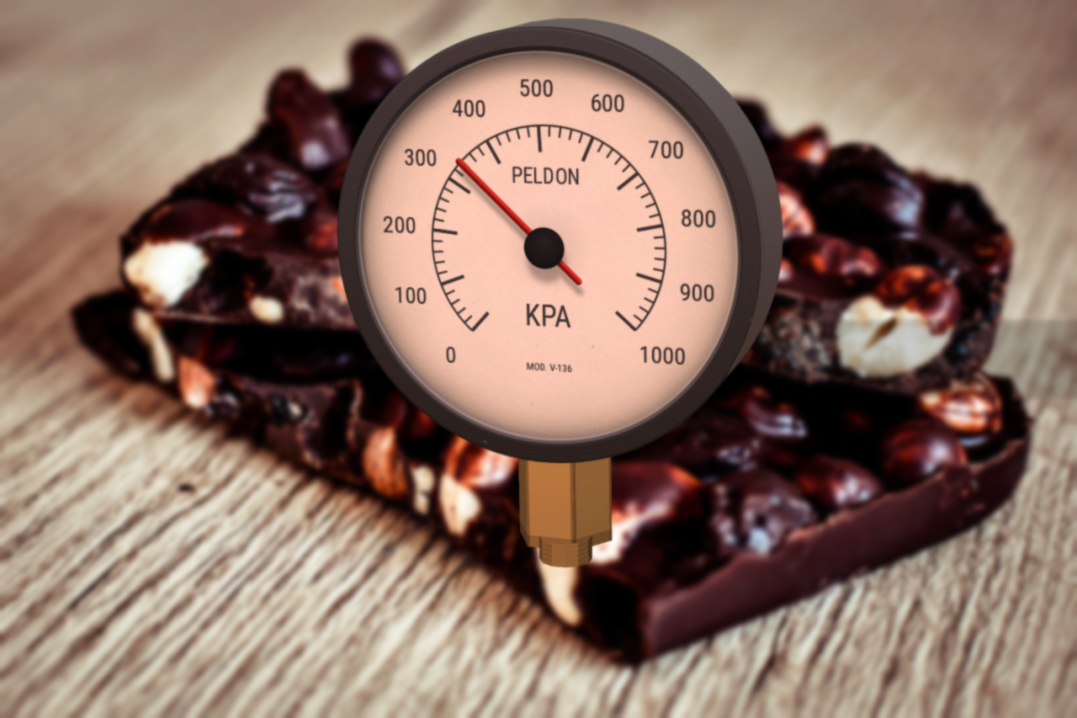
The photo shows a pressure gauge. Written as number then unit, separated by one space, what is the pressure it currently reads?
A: 340 kPa
